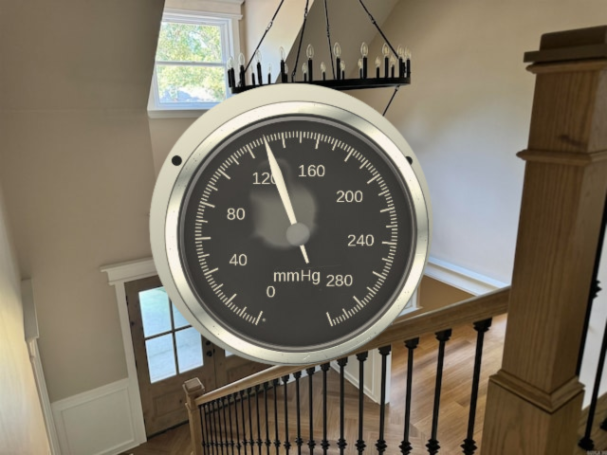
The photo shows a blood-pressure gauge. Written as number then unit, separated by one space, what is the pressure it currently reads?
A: 130 mmHg
